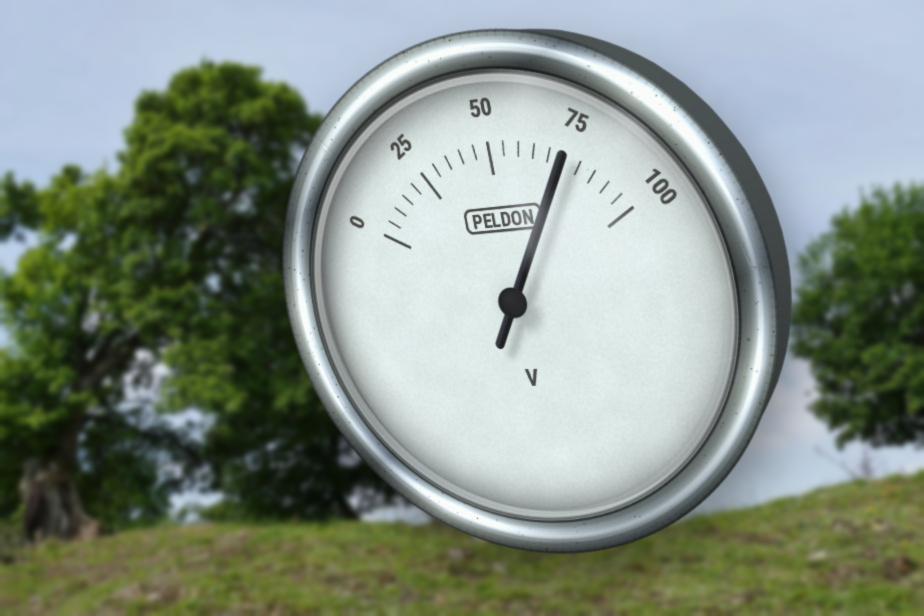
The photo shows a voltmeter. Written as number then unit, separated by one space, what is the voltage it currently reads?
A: 75 V
